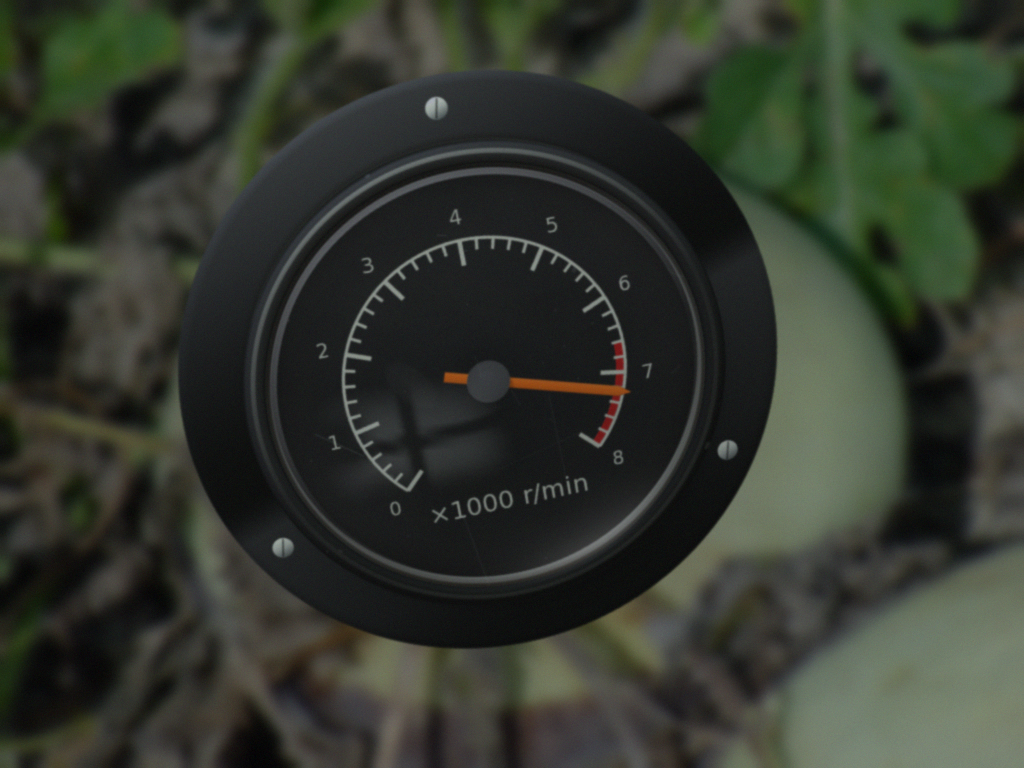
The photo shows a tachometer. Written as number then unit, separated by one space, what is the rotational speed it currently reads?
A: 7200 rpm
